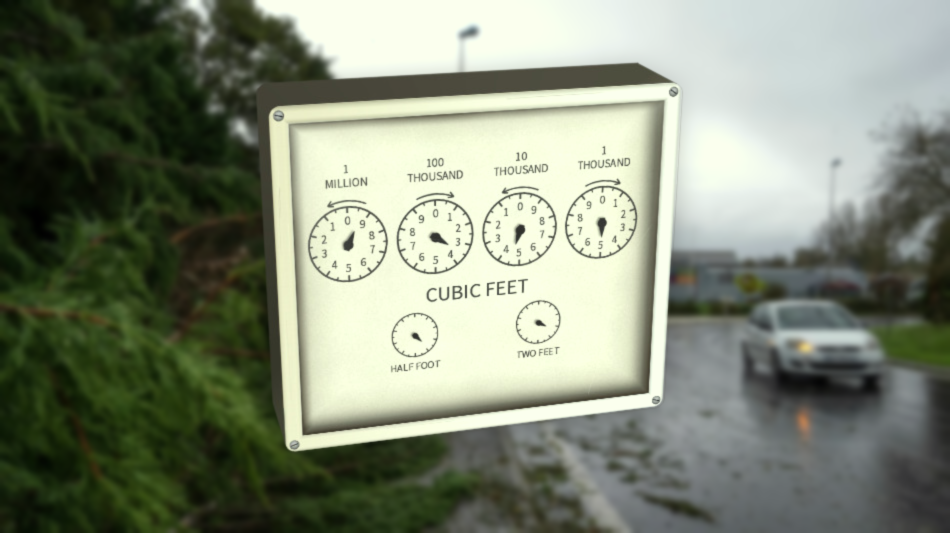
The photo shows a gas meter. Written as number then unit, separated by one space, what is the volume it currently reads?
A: 934500 ft³
